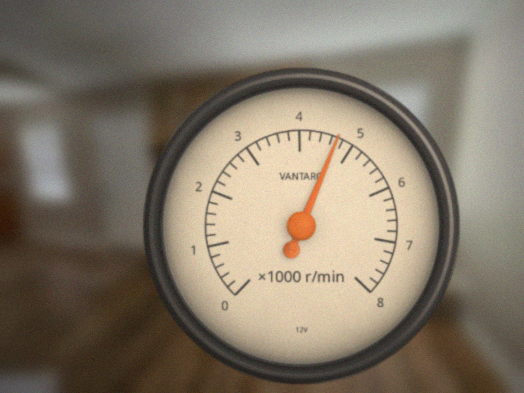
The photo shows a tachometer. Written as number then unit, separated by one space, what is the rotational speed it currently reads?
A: 4700 rpm
